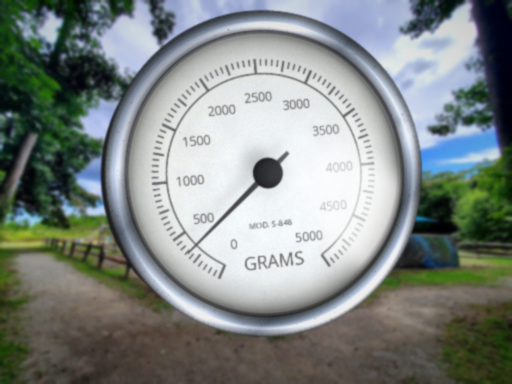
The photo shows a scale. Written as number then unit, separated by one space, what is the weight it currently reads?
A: 350 g
